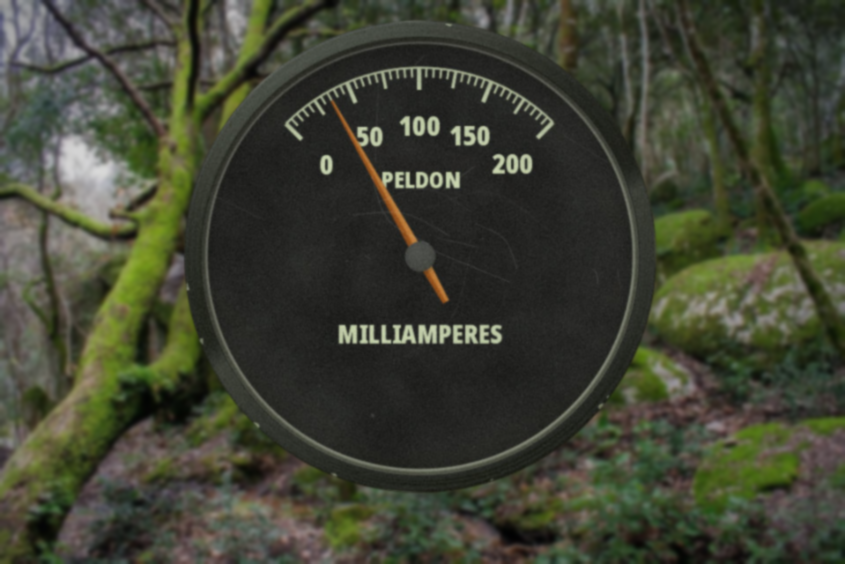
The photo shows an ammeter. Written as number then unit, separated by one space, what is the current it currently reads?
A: 35 mA
